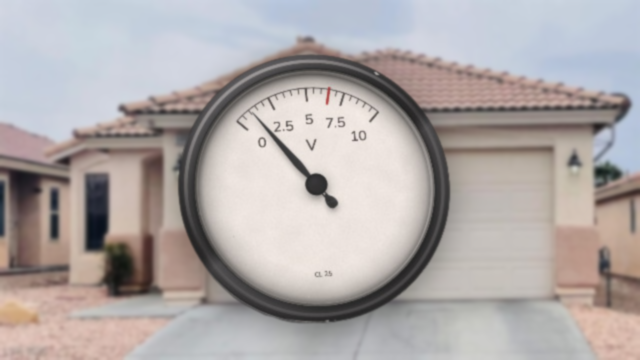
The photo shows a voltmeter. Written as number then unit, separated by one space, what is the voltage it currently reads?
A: 1 V
